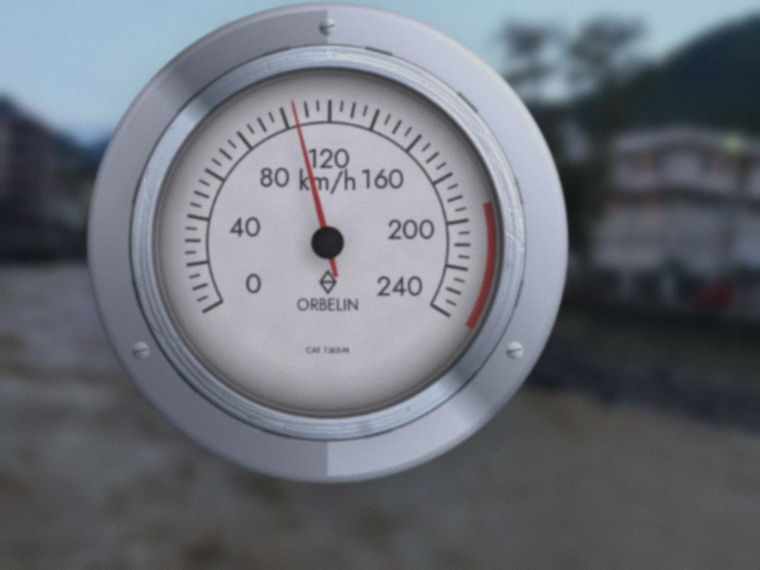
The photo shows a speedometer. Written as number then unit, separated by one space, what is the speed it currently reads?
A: 105 km/h
